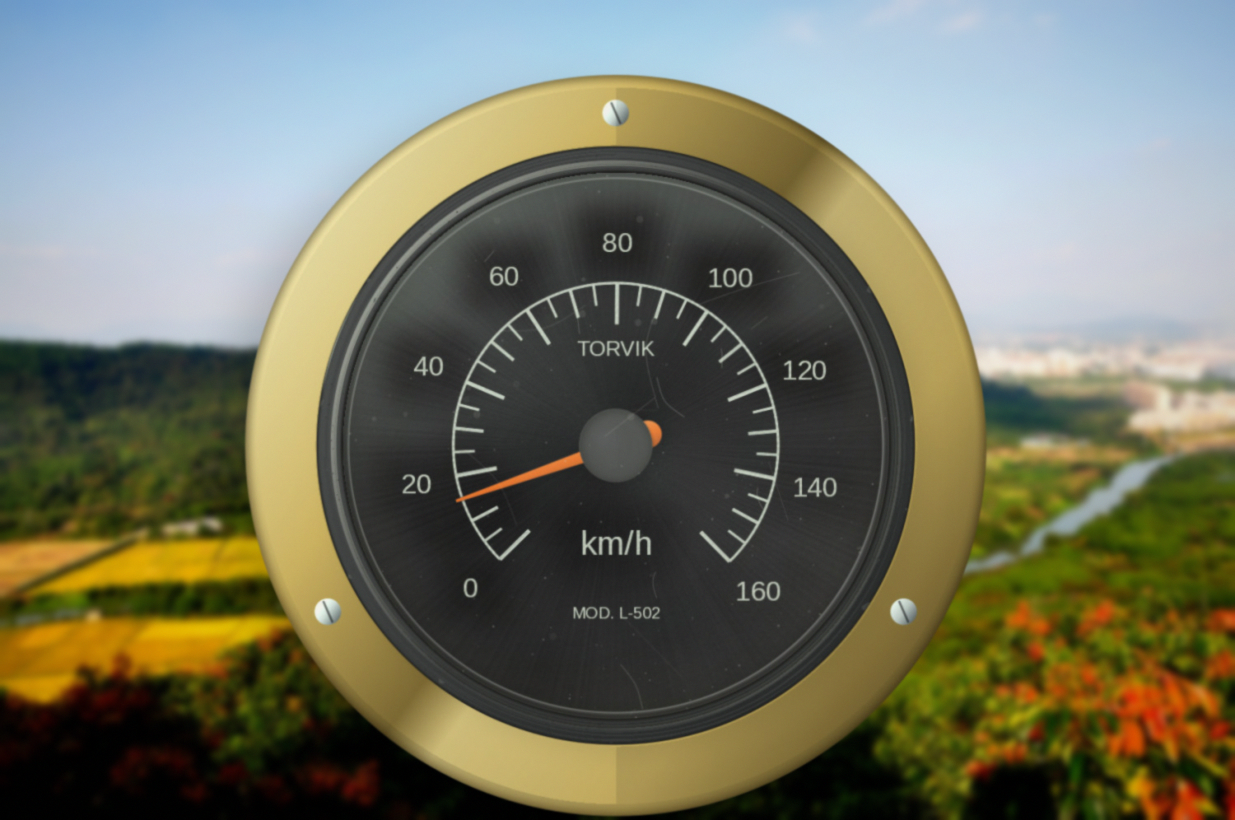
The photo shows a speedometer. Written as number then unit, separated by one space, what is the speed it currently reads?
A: 15 km/h
